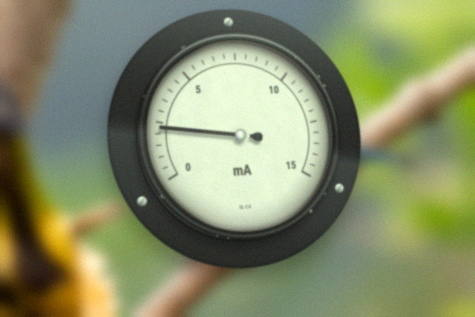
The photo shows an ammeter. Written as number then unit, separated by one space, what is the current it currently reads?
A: 2.25 mA
